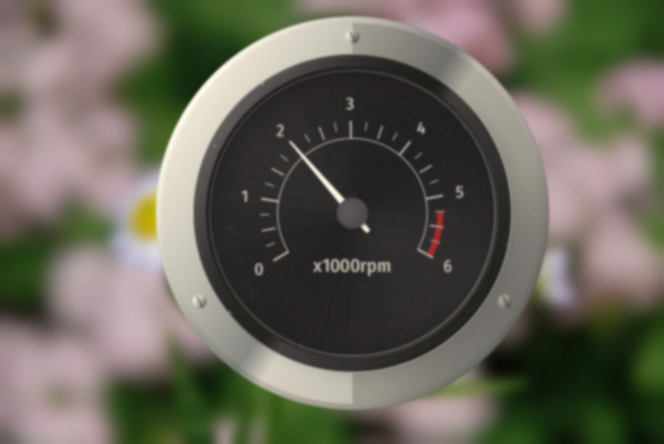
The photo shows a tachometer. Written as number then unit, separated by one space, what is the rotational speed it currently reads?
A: 2000 rpm
